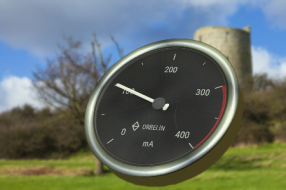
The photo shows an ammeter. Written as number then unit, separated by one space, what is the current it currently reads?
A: 100 mA
